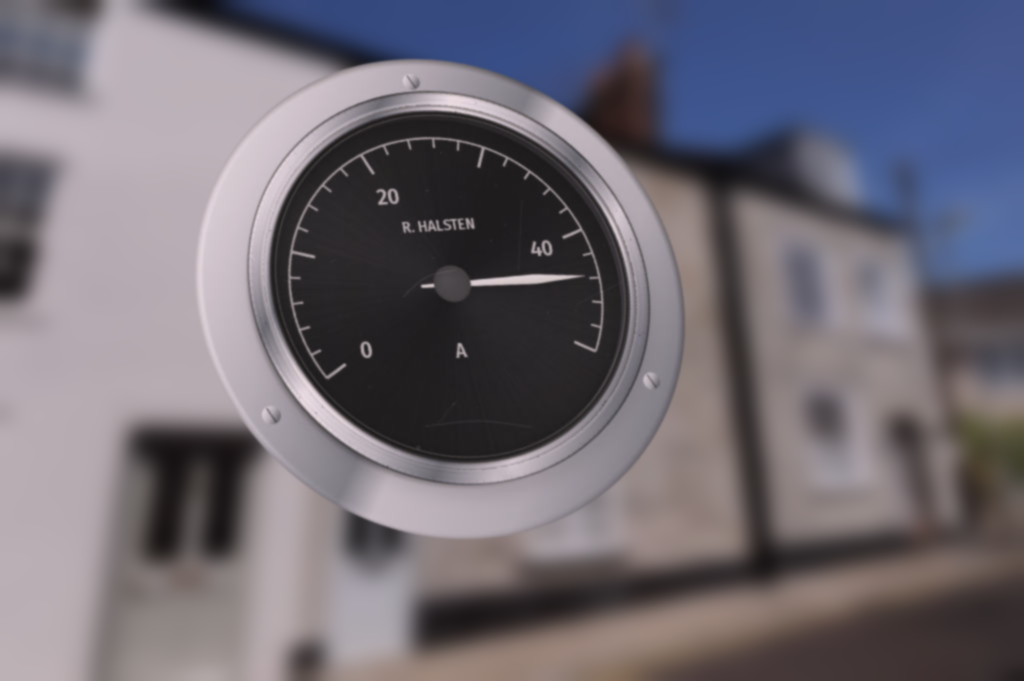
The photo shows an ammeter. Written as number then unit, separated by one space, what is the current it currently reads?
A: 44 A
